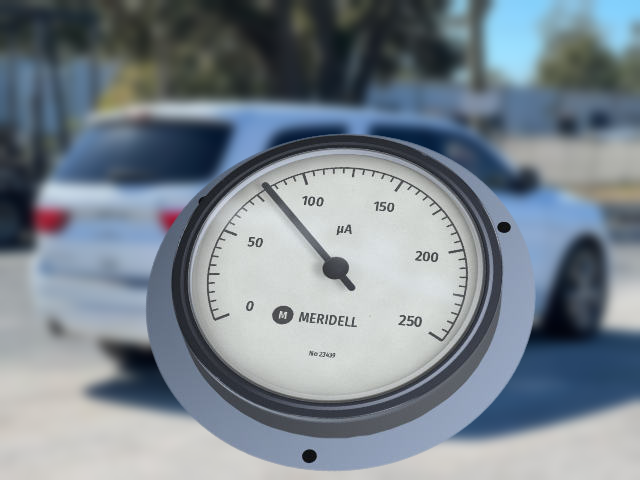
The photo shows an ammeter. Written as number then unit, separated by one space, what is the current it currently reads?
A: 80 µA
